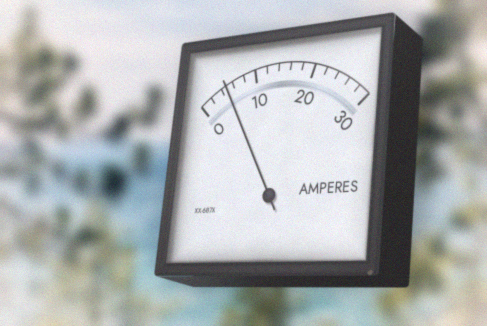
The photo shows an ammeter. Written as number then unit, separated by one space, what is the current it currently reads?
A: 5 A
